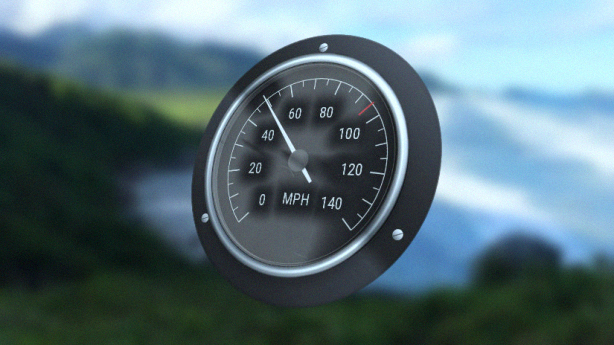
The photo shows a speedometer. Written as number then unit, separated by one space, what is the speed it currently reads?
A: 50 mph
